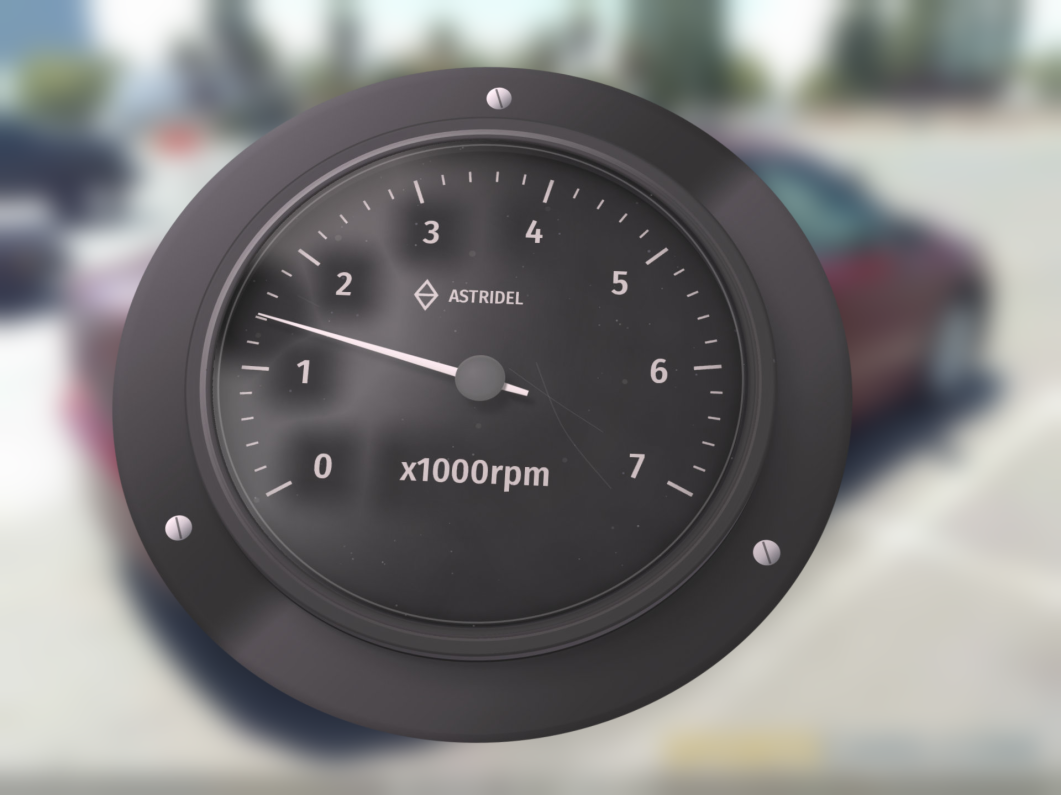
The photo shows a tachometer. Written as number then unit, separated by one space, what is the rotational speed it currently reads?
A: 1400 rpm
